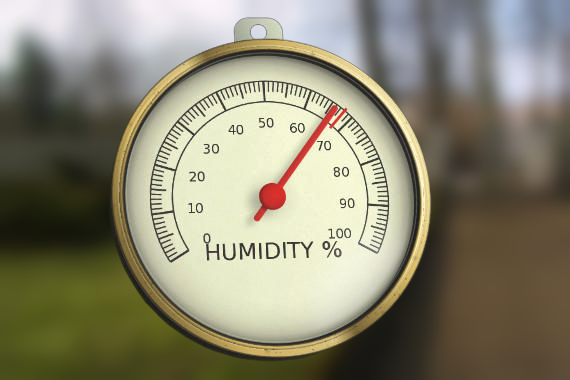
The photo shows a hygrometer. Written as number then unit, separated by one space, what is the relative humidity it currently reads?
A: 66 %
